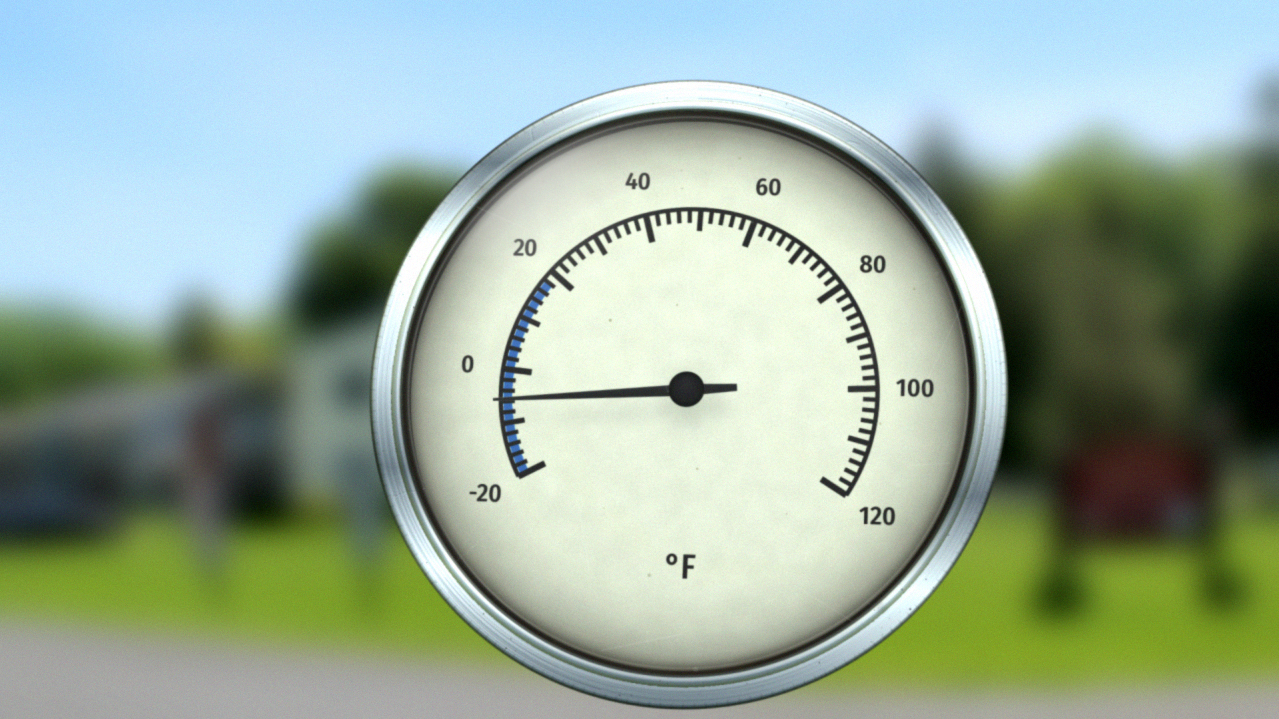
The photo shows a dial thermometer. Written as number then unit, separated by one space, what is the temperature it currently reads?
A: -6 °F
